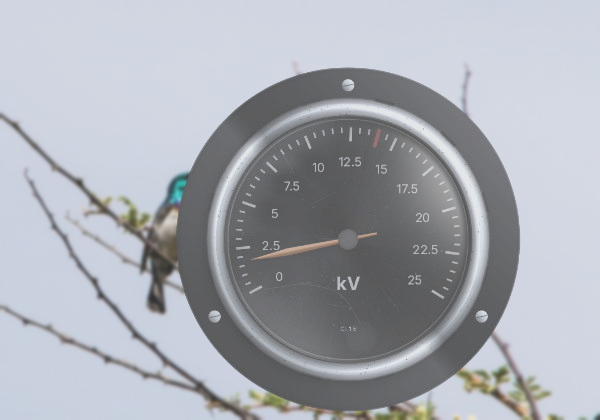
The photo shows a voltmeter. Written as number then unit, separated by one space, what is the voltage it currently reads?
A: 1.75 kV
